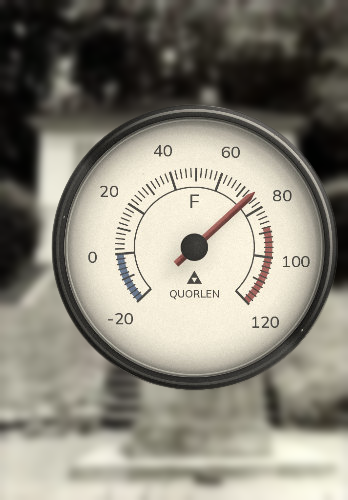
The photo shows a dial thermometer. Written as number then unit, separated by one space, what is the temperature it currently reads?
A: 74 °F
